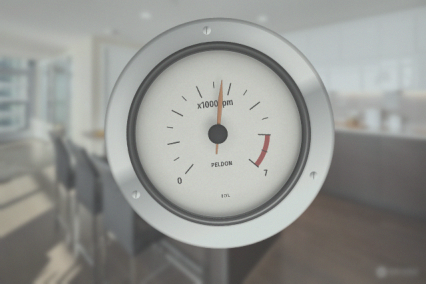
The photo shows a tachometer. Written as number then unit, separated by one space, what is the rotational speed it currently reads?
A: 3750 rpm
